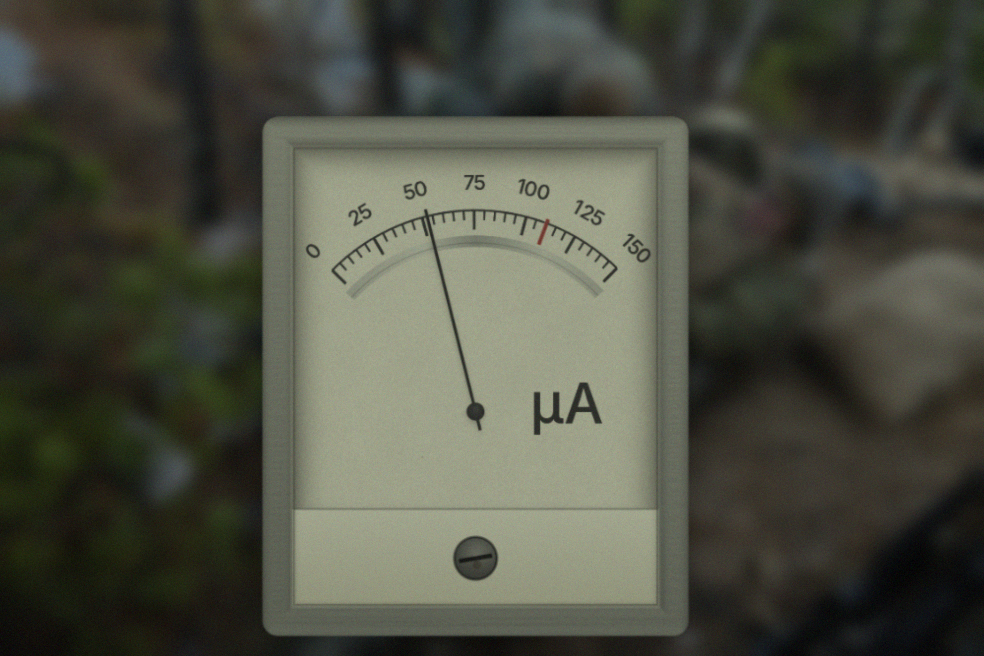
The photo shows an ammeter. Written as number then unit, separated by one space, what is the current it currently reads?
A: 52.5 µA
